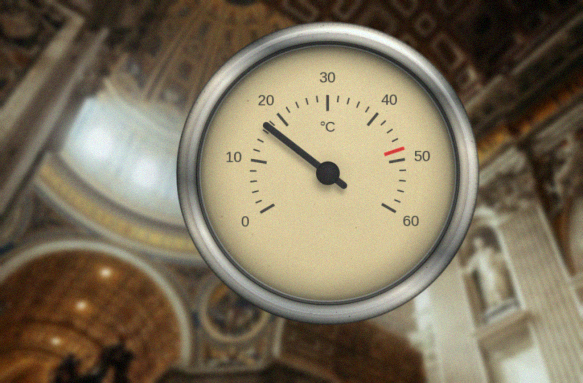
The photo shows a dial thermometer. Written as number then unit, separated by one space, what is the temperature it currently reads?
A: 17 °C
